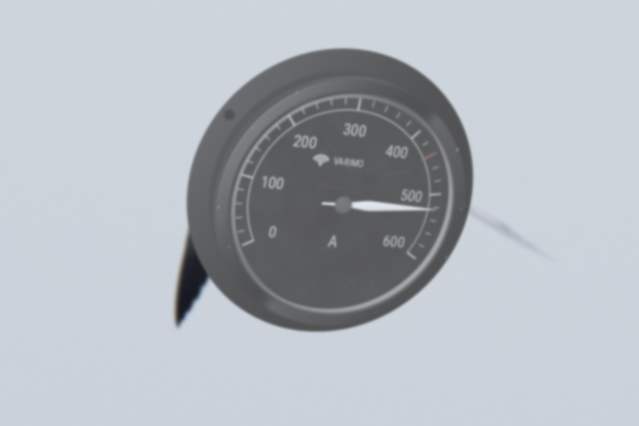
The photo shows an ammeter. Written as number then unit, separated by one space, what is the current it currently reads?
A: 520 A
